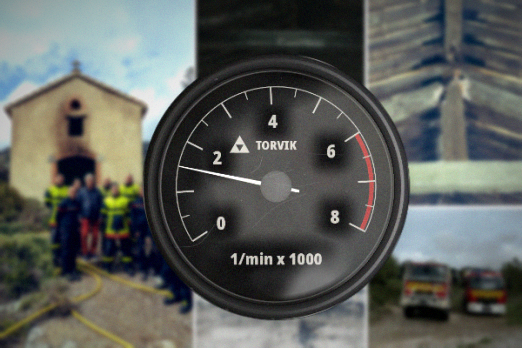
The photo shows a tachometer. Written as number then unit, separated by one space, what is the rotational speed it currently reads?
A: 1500 rpm
